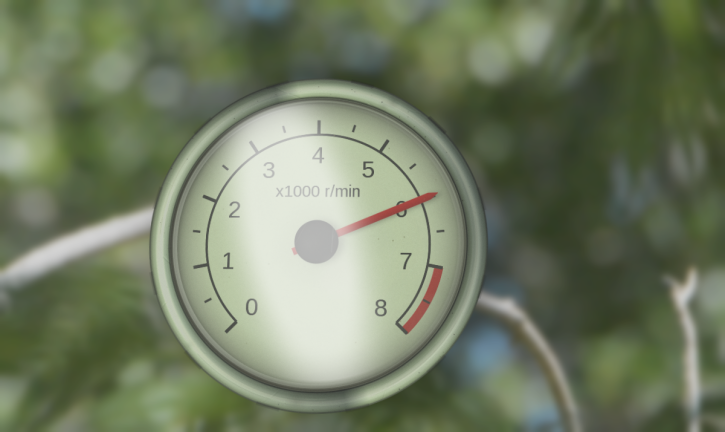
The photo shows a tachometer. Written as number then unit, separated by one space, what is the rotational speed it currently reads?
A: 6000 rpm
